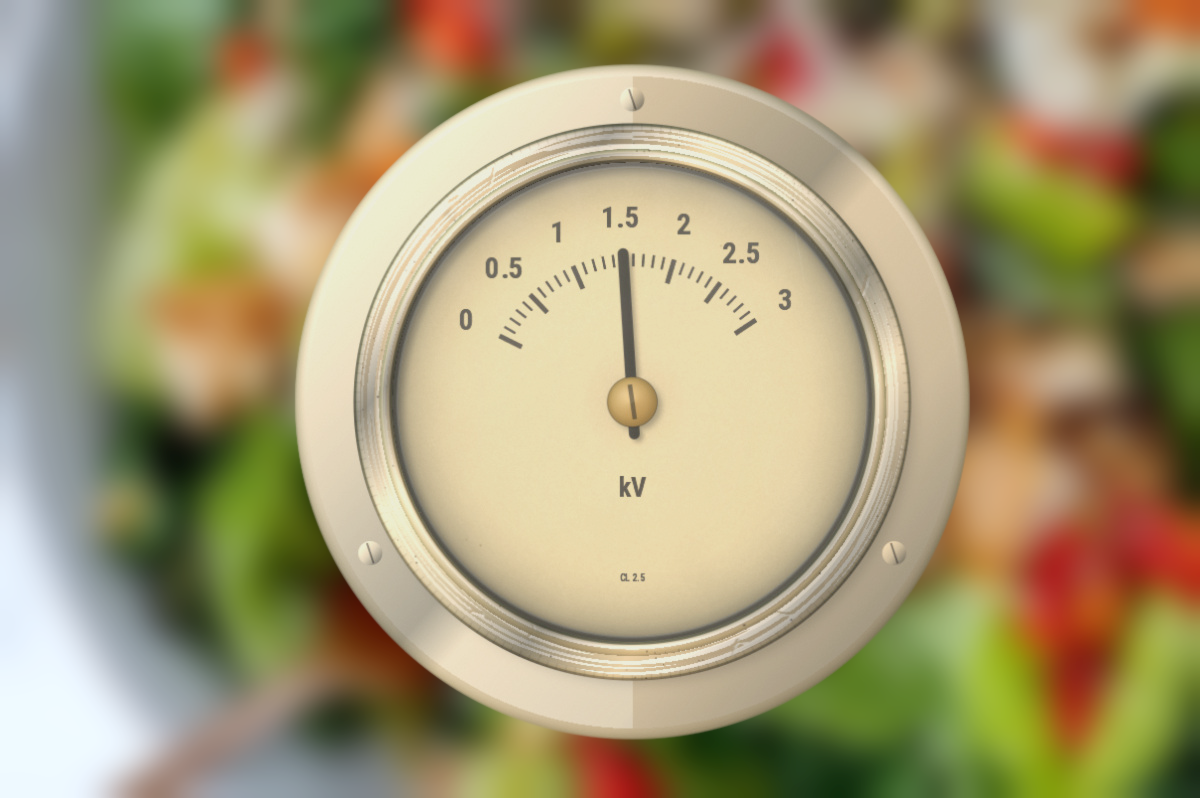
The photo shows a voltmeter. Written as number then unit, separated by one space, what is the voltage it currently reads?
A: 1.5 kV
